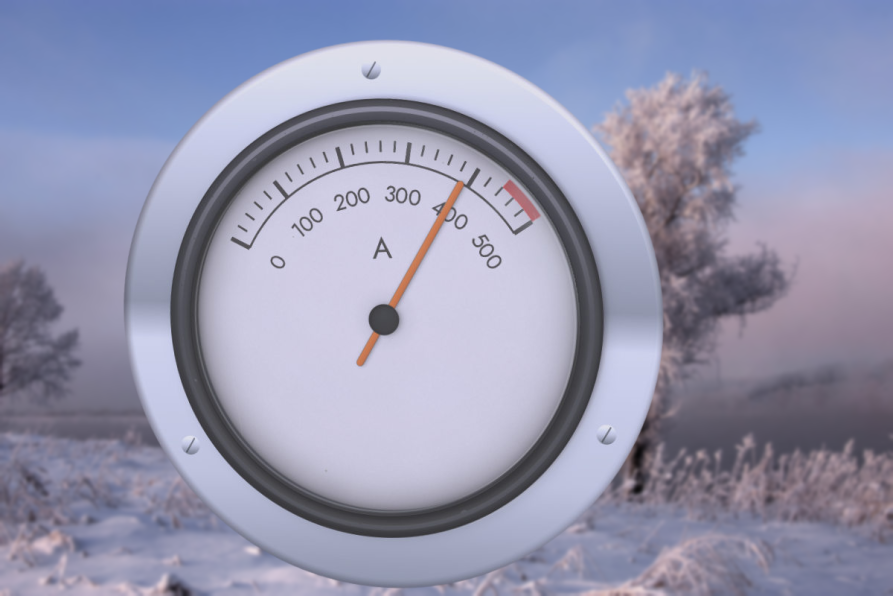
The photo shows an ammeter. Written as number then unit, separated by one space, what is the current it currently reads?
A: 390 A
